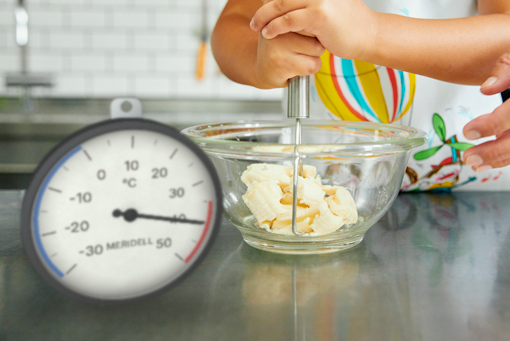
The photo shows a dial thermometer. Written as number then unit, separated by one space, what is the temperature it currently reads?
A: 40 °C
